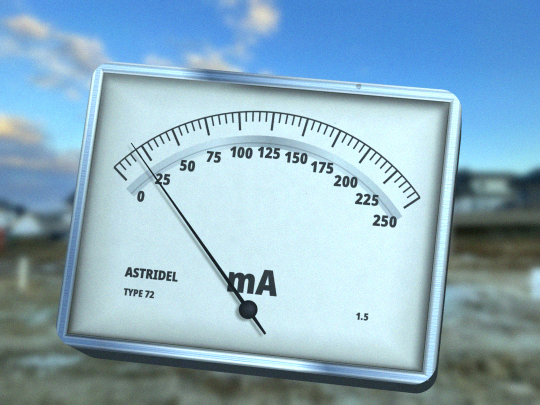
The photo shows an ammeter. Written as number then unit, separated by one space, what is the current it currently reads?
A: 20 mA
